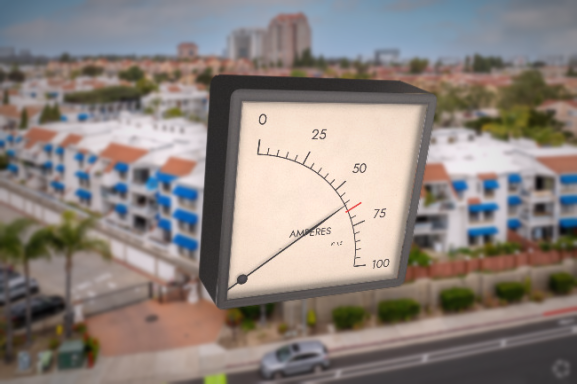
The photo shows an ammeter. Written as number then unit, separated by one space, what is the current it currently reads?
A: 60 A
